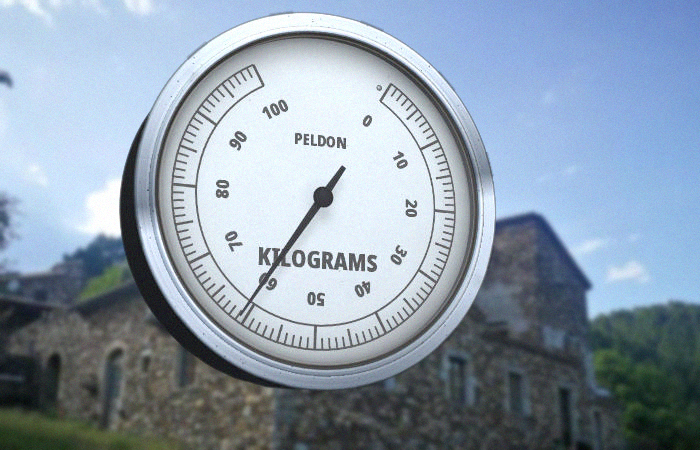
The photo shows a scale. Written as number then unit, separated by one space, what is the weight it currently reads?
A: 61 kg
